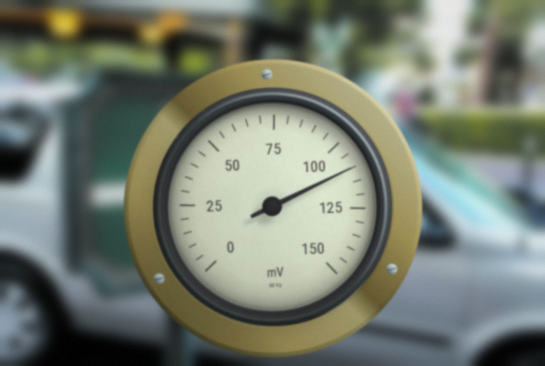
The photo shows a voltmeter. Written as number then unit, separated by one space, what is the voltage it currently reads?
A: 110 mV
